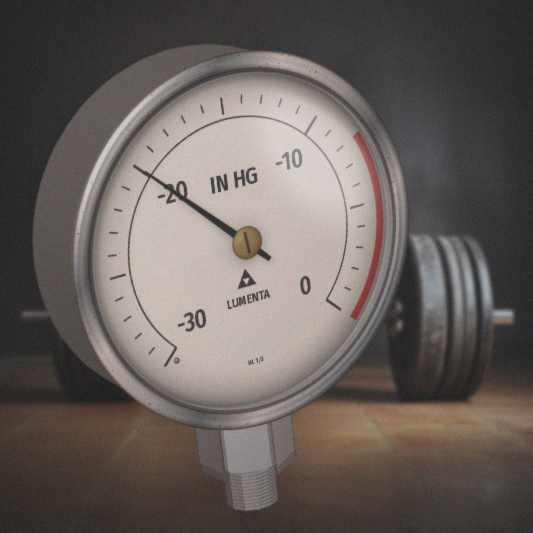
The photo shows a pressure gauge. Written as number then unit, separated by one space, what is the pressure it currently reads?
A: -20 inHg
